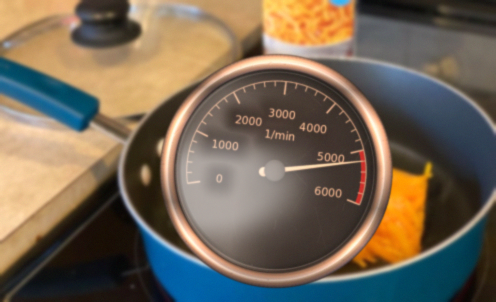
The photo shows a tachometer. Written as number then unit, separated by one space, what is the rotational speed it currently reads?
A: 5200 rpm
